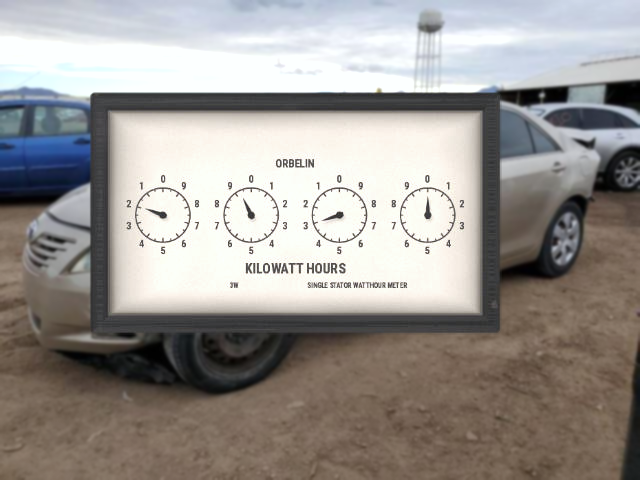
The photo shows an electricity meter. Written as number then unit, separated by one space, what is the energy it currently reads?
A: 1930 kWh
